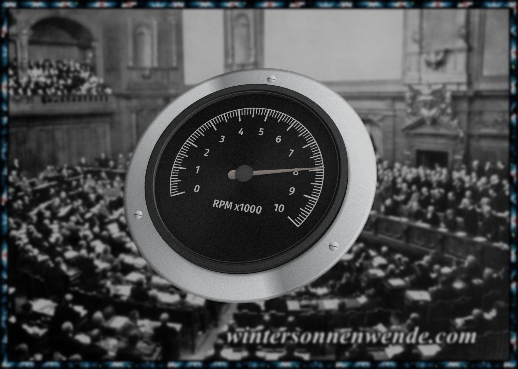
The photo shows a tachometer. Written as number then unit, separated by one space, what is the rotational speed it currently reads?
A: 8000 rpm
